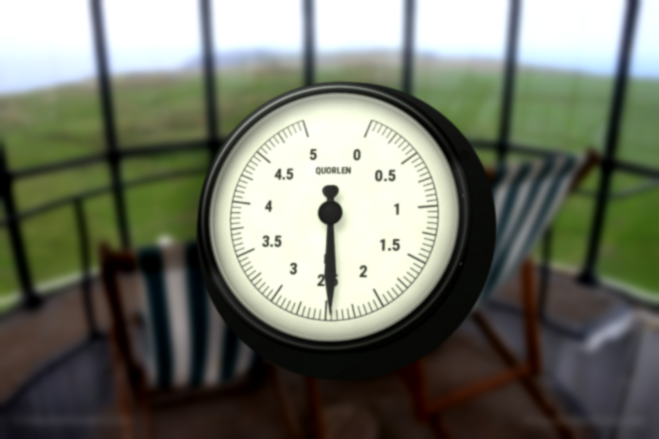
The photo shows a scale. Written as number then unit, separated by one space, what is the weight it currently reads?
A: 2.45 kg
